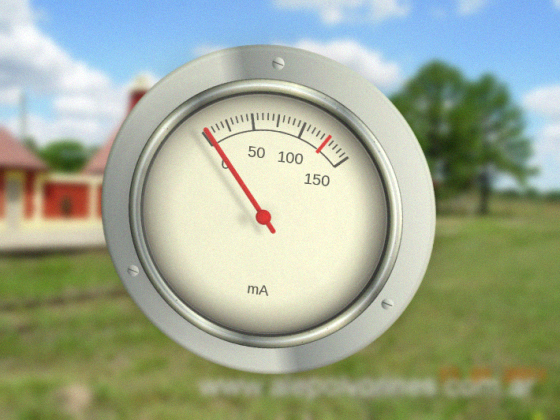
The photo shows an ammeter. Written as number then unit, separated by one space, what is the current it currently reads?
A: 5 mA
